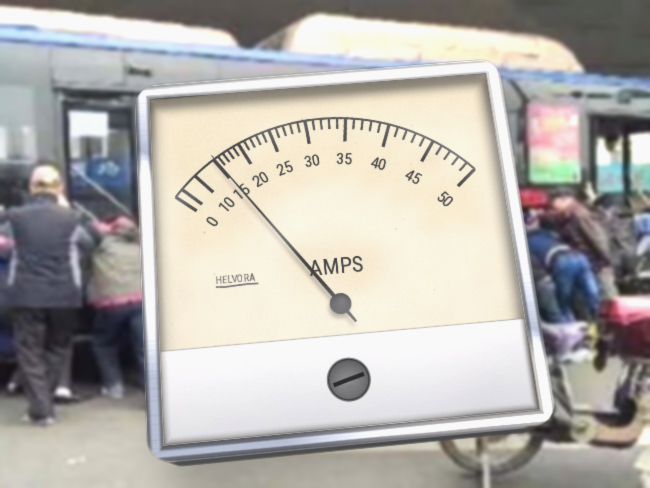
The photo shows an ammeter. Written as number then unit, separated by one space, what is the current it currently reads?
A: 15 A
